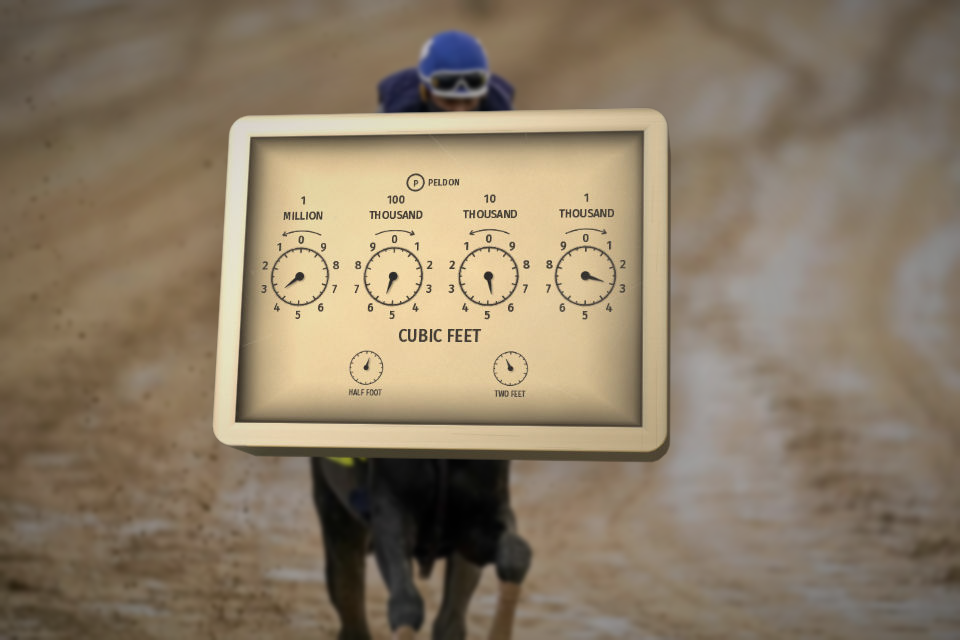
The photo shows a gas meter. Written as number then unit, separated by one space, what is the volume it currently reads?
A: 355300 ft³
